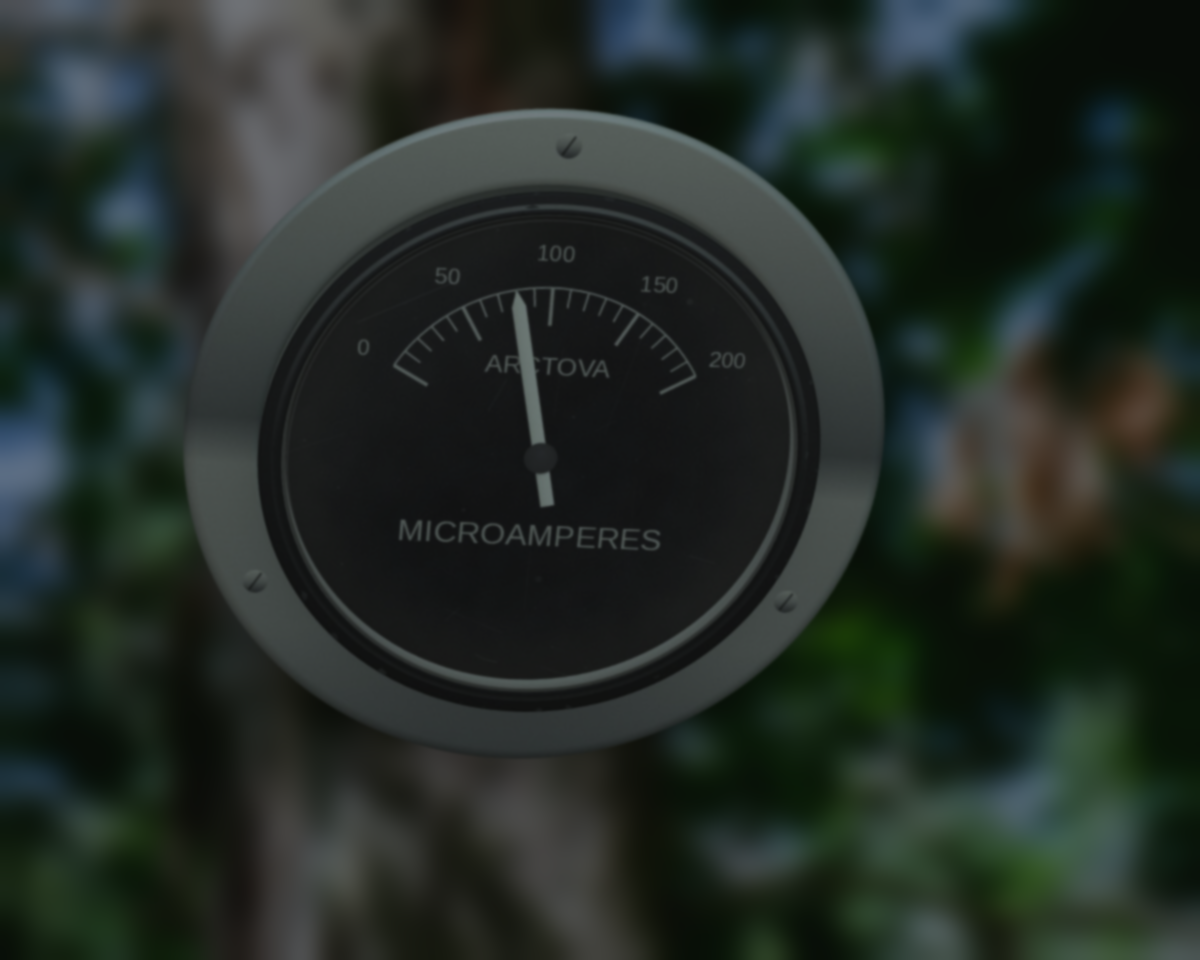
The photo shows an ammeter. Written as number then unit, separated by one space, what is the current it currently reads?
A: 80 µA
